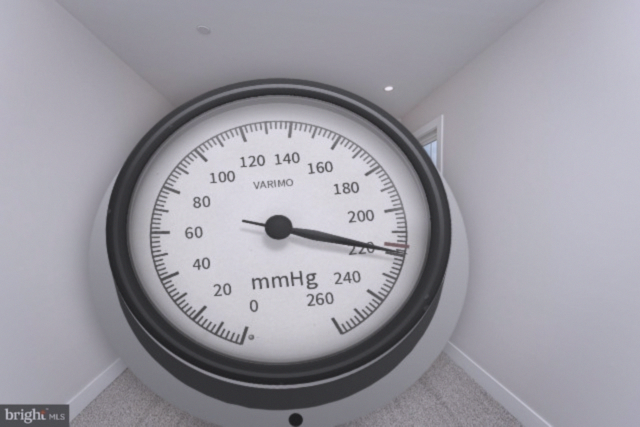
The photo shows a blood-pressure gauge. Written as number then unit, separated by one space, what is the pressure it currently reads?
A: 220 mmHg
